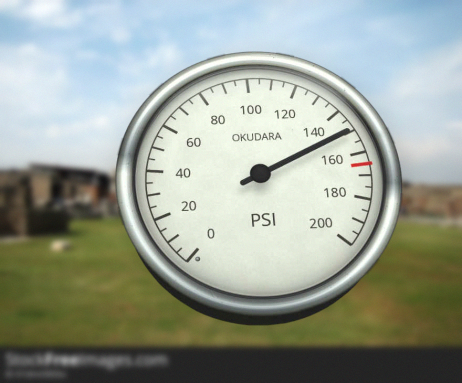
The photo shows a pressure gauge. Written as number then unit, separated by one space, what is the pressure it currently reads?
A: 150 psi
